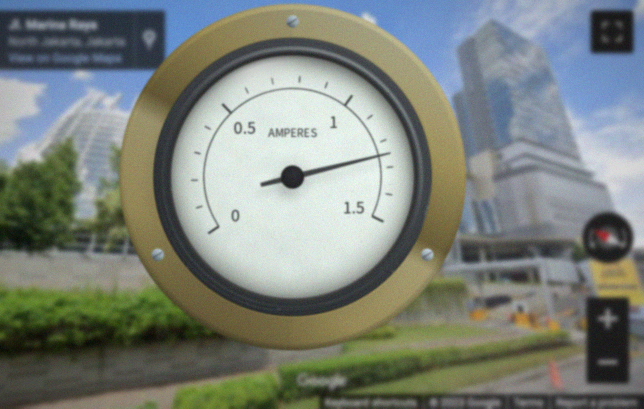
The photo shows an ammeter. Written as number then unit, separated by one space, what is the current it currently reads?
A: 1.25 A
